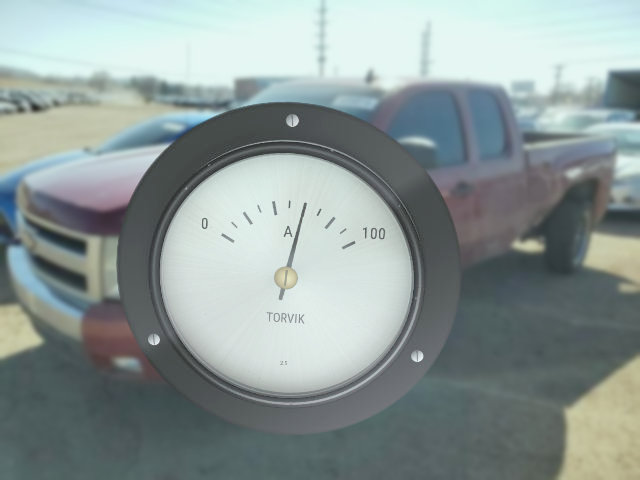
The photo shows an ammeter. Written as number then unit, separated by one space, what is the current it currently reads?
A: 60 A
